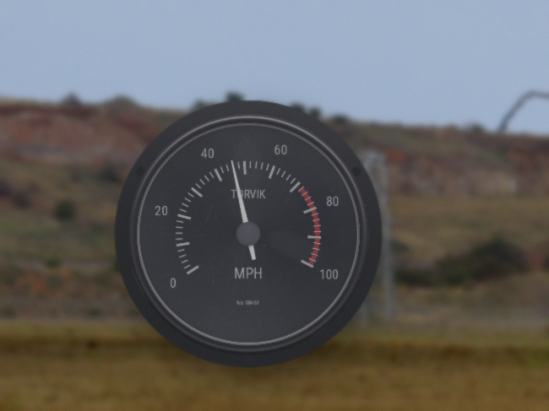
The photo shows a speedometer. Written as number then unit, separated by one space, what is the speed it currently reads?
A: 46 mph
